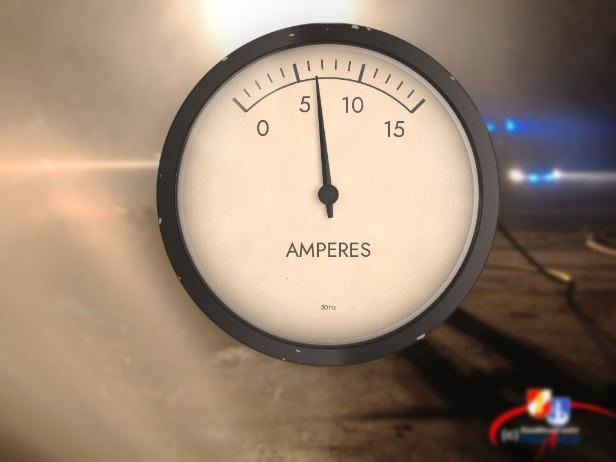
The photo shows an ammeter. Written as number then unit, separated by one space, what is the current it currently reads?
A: 6.5 A
